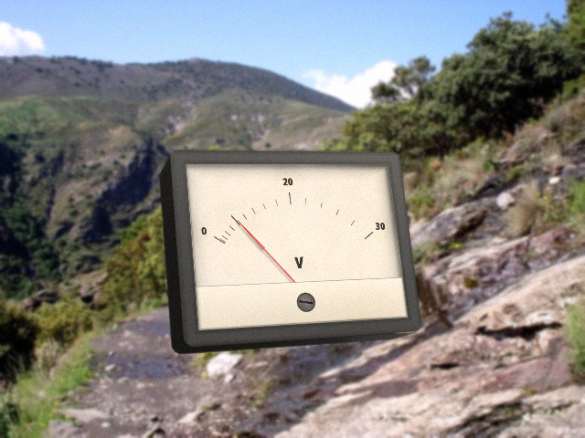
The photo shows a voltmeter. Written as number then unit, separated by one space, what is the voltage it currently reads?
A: 10 V
